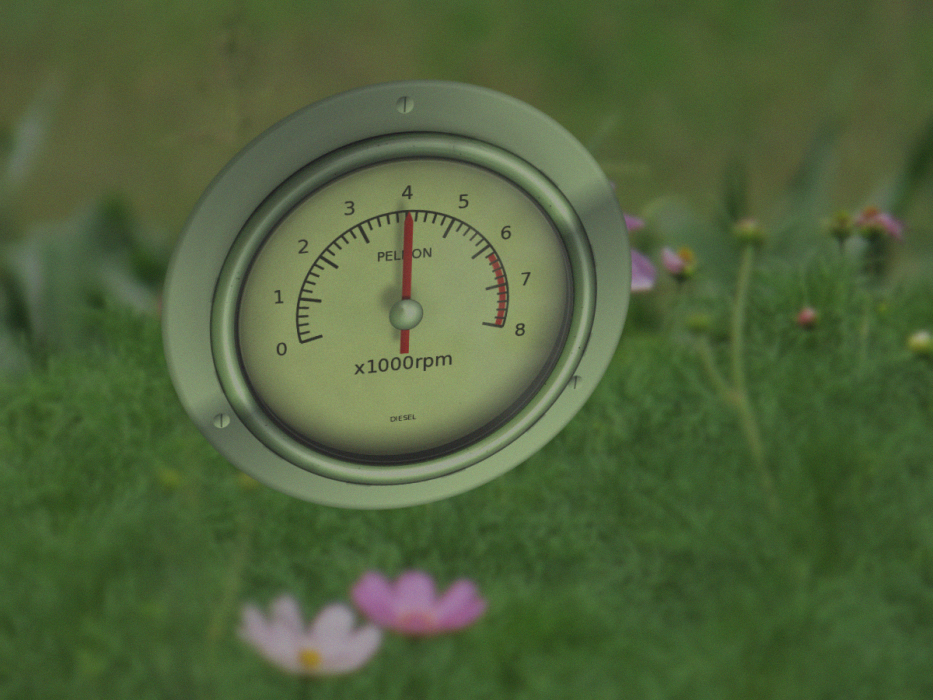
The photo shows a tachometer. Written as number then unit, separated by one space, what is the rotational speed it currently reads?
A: 4000 rpm
